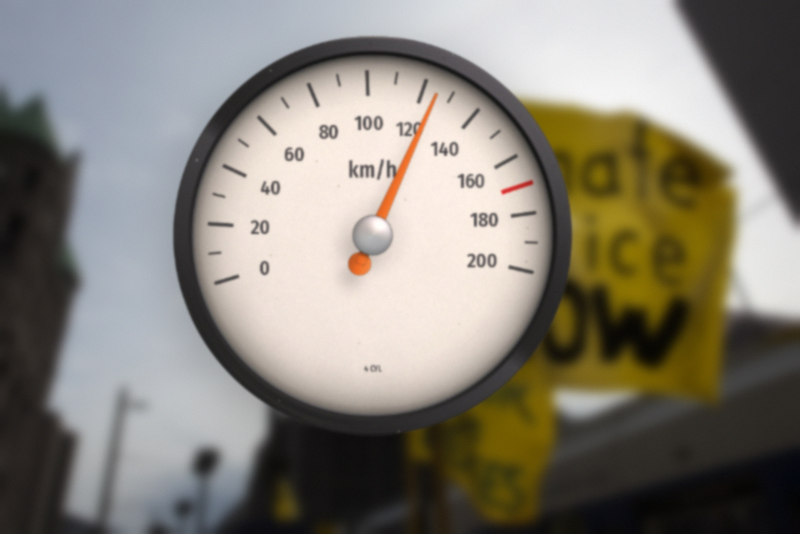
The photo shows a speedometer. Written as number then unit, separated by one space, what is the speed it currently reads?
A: 125 km/h
